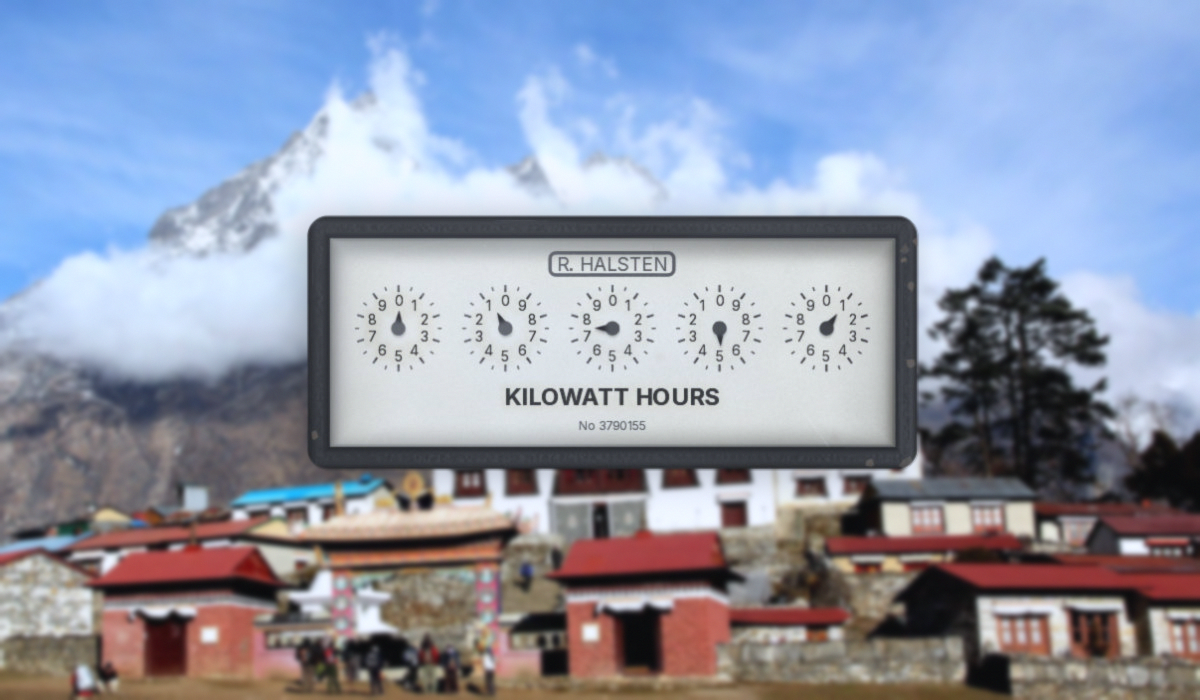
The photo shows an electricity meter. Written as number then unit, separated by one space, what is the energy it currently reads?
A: 751 kWh
